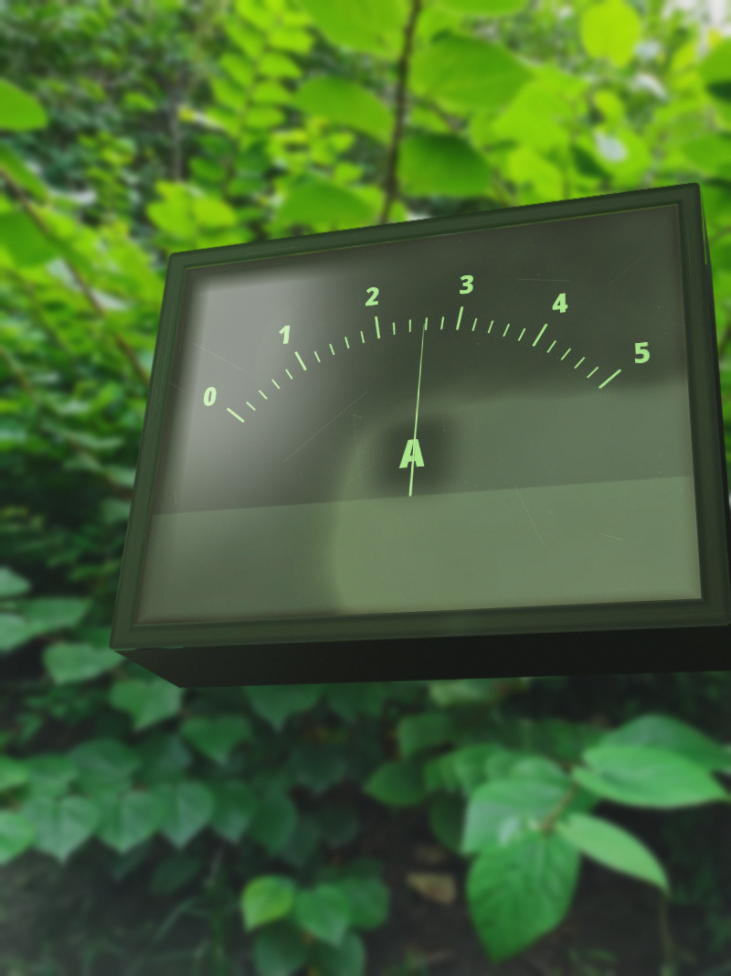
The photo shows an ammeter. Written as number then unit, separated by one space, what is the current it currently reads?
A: 2.6 A
